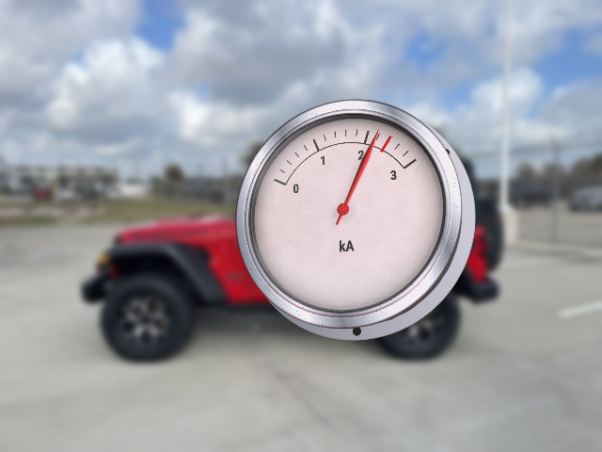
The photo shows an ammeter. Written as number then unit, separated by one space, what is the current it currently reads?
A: 2.2 kA
